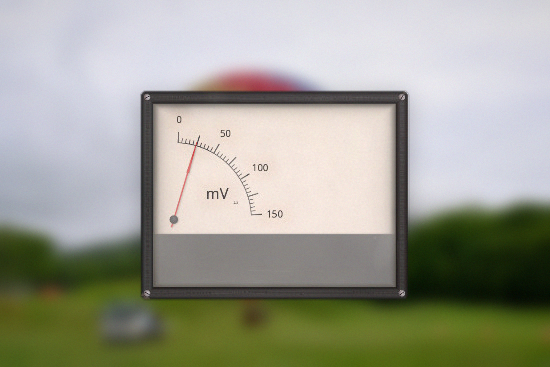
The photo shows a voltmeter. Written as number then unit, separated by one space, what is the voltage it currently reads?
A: 25 mV
